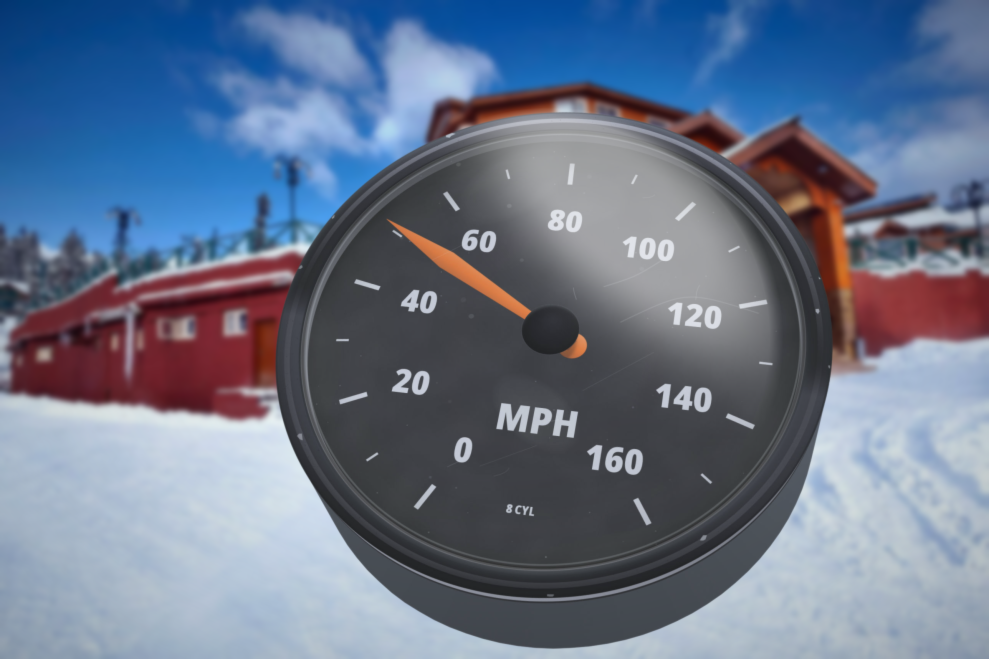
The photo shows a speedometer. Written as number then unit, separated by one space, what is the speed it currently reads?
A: 50 mph
